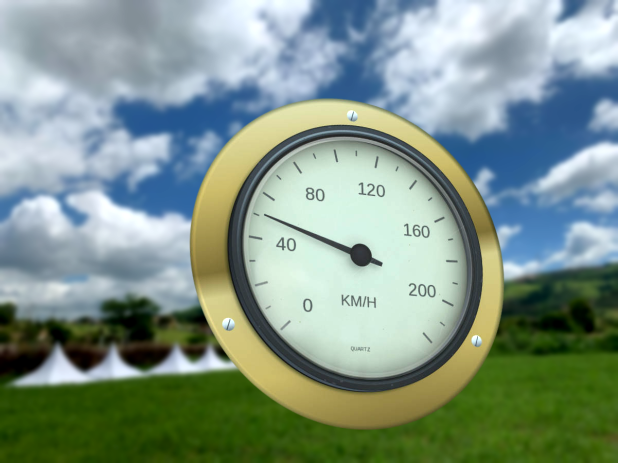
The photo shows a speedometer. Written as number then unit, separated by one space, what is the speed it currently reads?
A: 50 km/h
